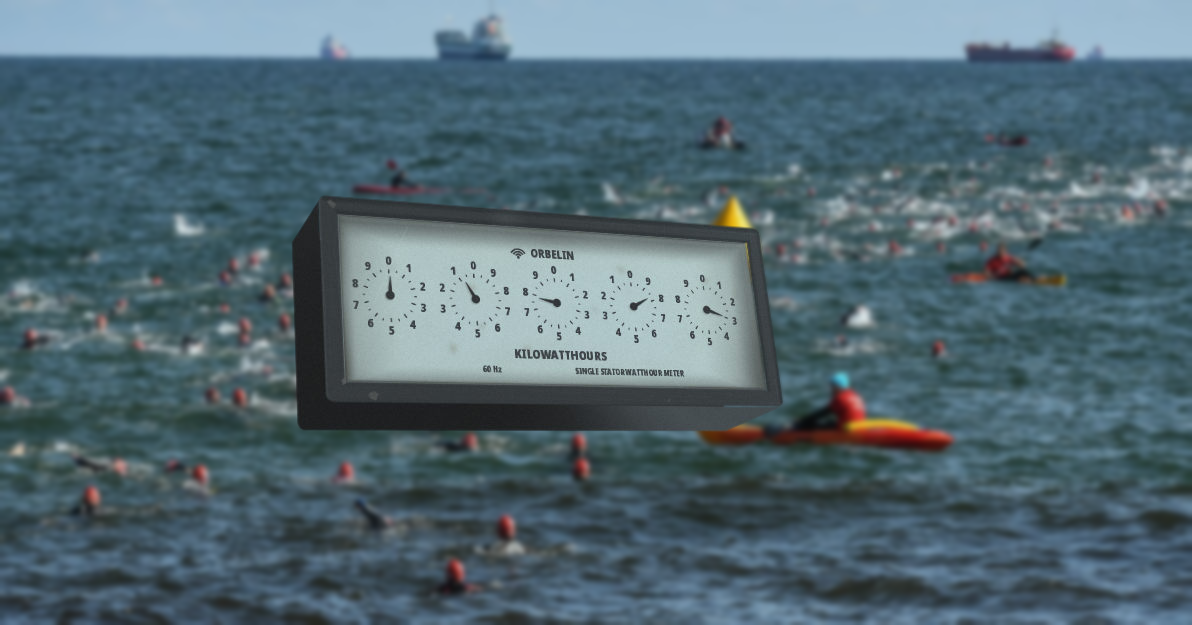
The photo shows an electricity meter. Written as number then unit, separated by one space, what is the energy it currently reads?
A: 783 kWh
